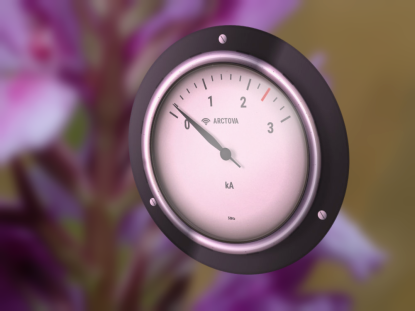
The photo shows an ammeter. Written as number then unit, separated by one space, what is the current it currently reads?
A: 0.2 kA
